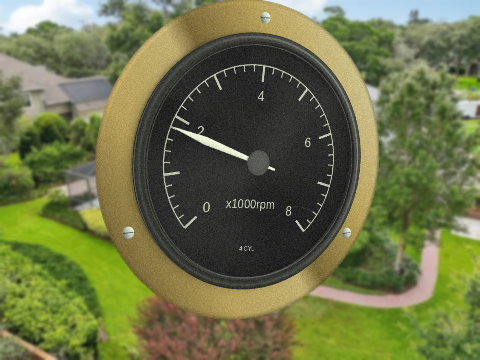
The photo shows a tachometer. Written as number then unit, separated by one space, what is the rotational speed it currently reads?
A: 1800 rpm
